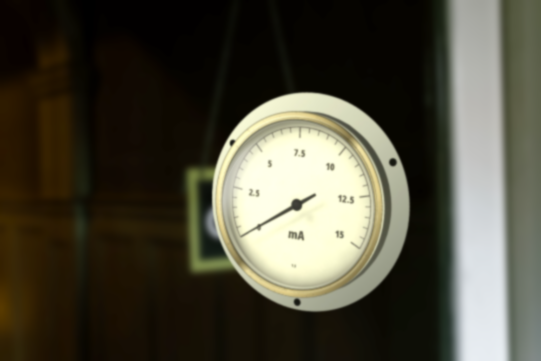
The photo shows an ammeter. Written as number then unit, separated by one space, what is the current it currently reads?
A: 0 mA
